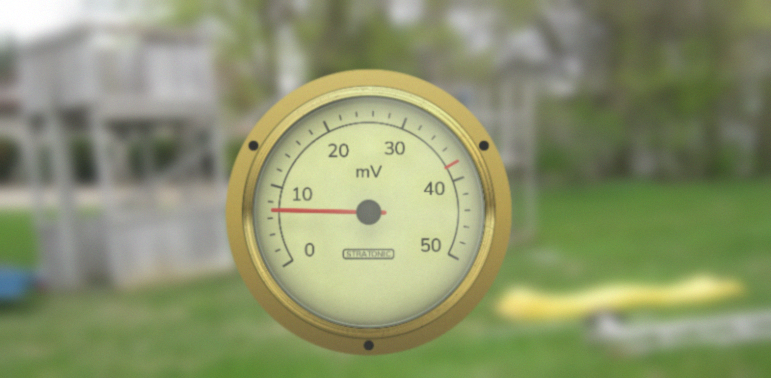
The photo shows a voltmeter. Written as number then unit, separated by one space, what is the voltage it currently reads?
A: 7 mV
